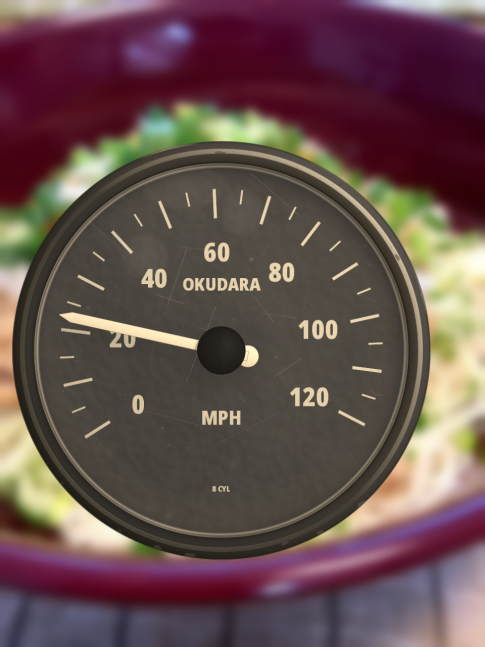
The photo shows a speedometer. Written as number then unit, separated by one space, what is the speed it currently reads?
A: 22.5 mph
